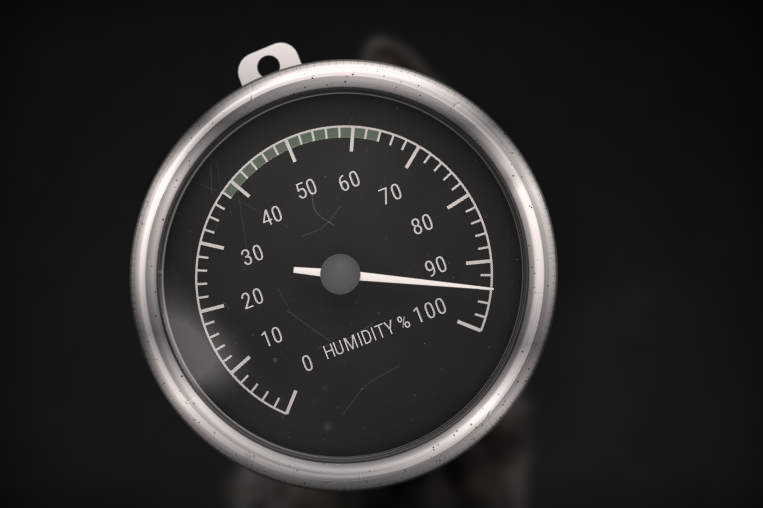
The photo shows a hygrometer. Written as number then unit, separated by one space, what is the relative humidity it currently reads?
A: 94 %
